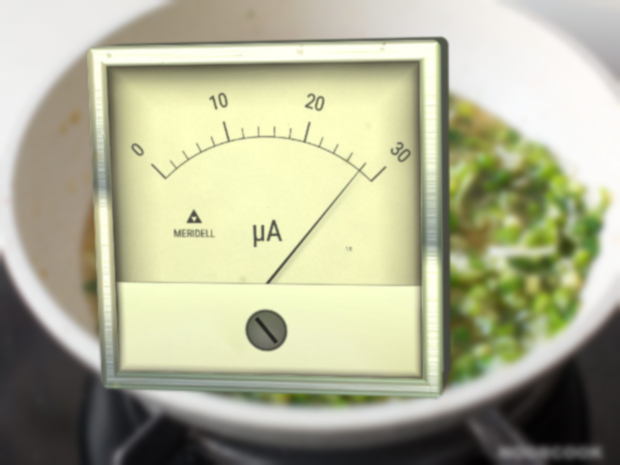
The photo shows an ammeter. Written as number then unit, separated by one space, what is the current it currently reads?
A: 28 µA
